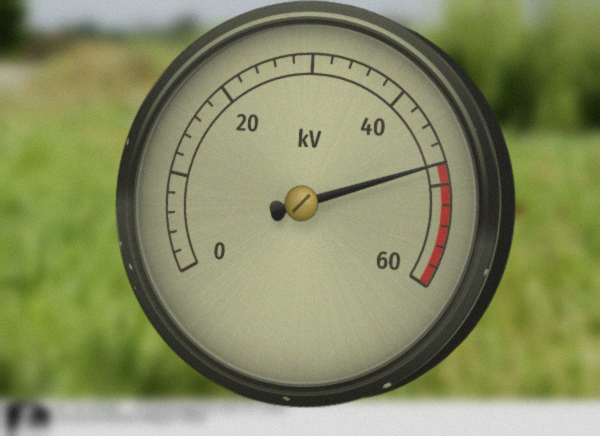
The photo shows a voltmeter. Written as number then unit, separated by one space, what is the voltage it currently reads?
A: 48 kV
